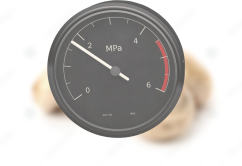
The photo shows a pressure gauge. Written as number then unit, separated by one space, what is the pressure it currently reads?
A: 1.75 MPa
